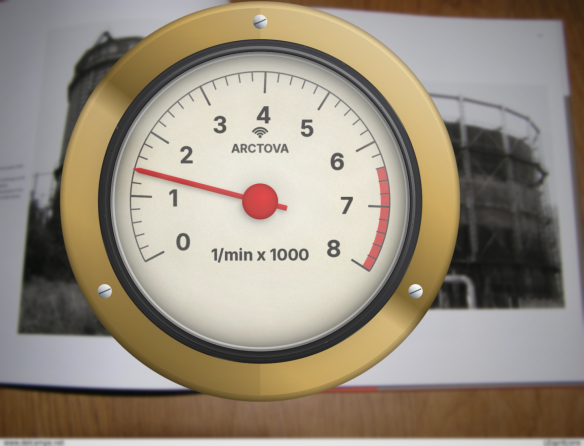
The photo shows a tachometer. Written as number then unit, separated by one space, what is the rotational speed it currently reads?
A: 1400 rpm
